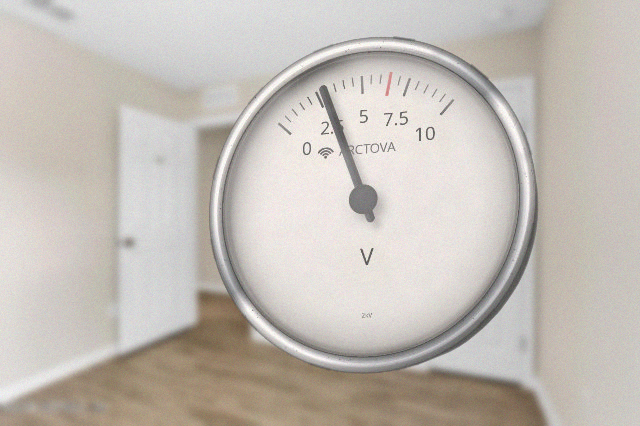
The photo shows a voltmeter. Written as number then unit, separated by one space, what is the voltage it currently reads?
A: 3 V
